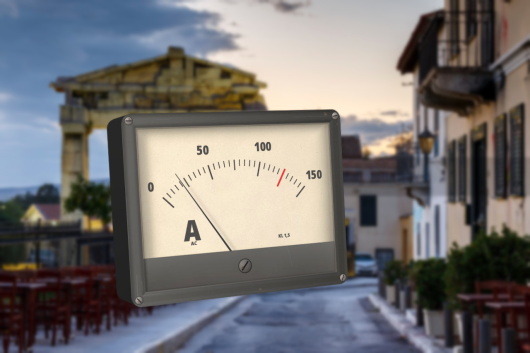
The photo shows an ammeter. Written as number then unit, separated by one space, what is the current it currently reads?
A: 20 A
